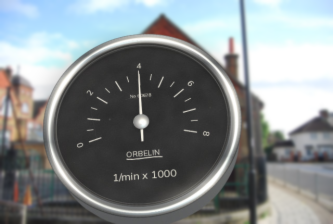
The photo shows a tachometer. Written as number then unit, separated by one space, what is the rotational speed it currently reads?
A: 4000 rpm
